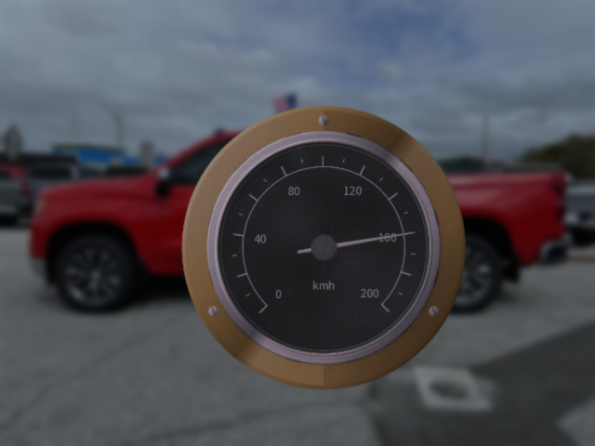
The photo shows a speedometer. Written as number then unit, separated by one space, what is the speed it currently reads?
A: 160 km/h
